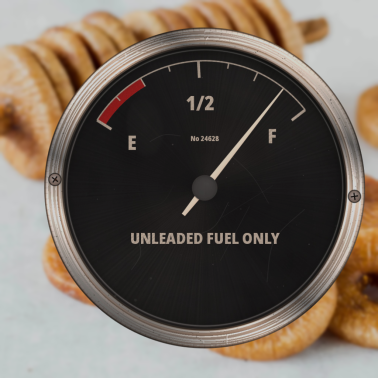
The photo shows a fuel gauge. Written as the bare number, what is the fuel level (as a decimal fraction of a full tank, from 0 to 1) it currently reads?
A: 0.875
